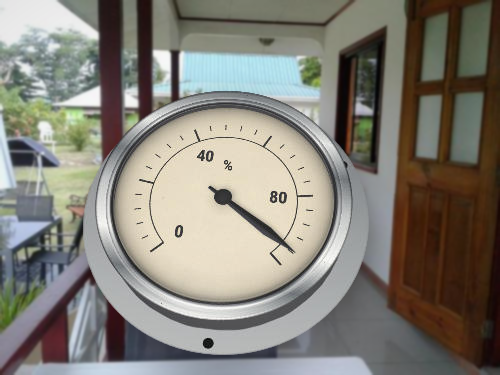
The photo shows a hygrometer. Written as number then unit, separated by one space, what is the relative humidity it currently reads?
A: 96 %
